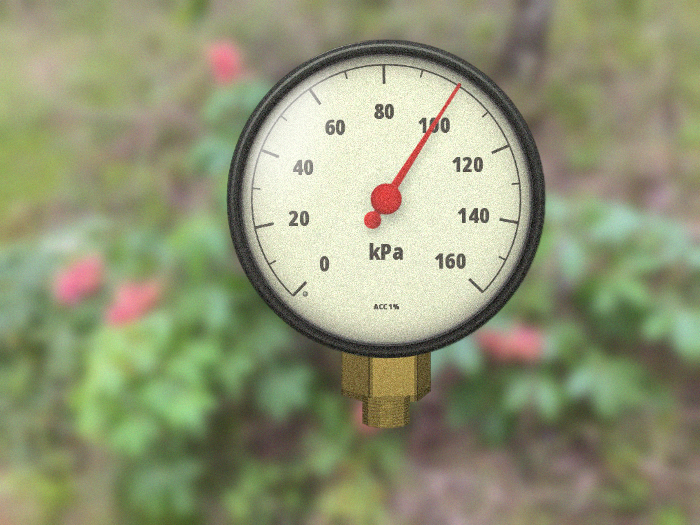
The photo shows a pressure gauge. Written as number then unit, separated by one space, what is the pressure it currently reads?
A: 100 kPa
